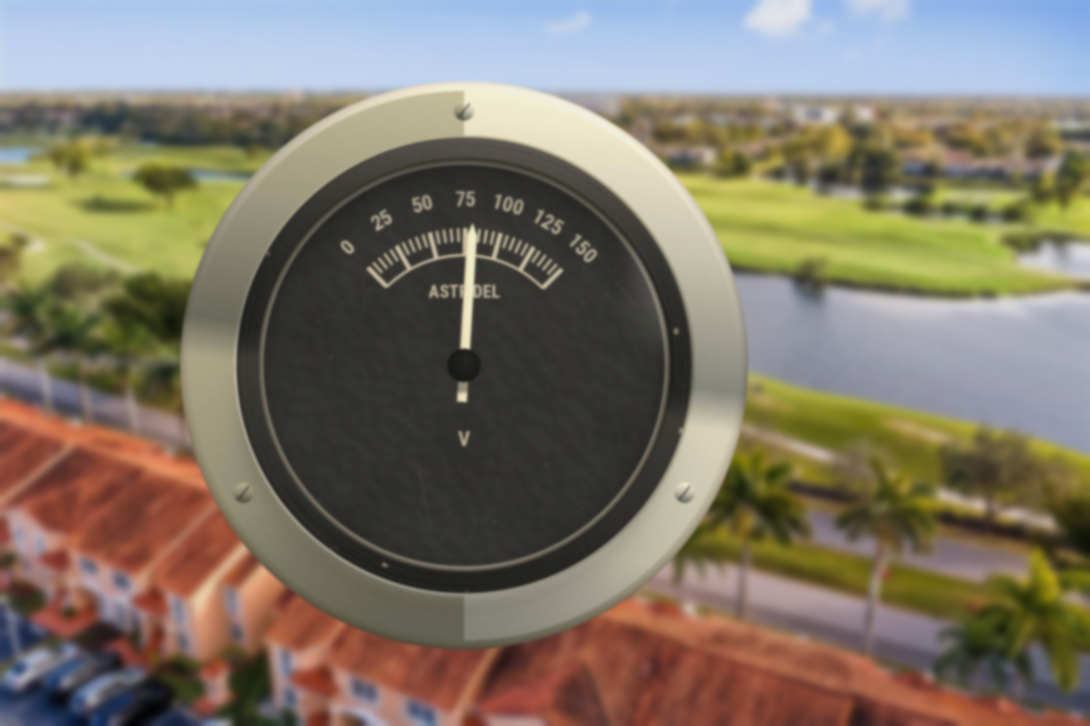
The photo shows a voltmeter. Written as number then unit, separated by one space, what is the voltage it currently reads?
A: 80 V
